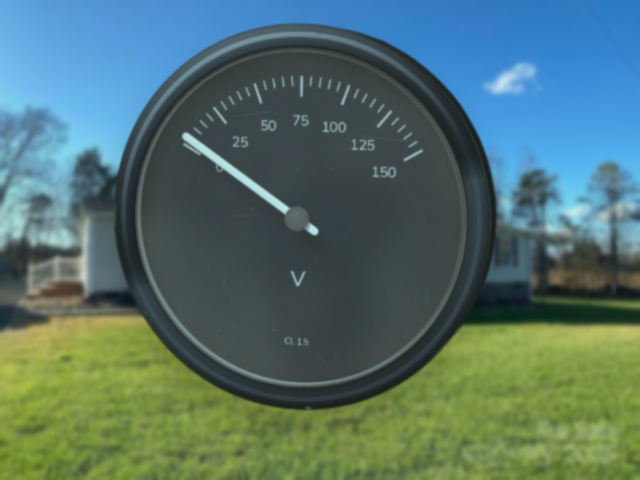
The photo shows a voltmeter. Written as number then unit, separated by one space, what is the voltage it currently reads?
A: 5 V
